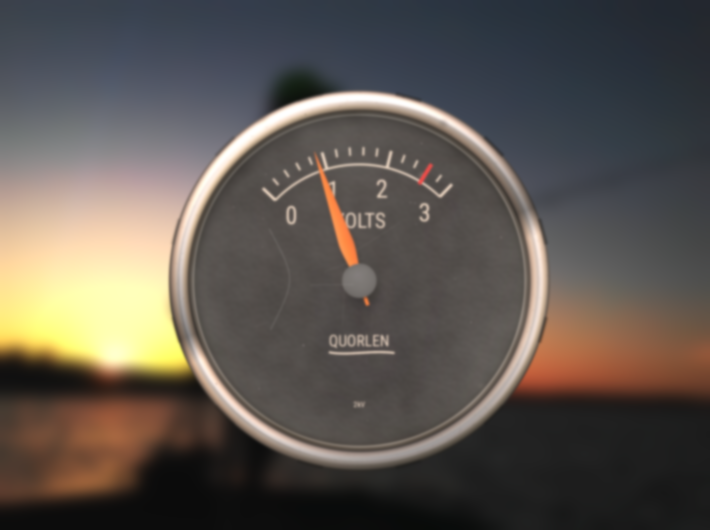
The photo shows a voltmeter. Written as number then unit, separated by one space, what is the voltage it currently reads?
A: 0.9 V
